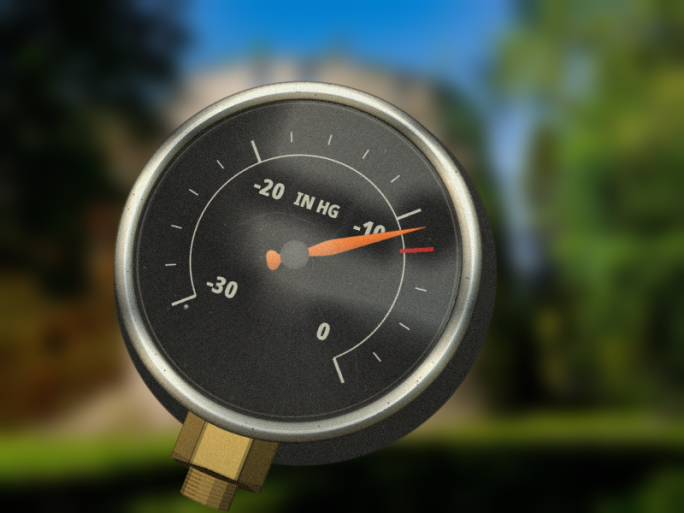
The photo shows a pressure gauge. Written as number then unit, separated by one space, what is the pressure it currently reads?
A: -9 inHg
